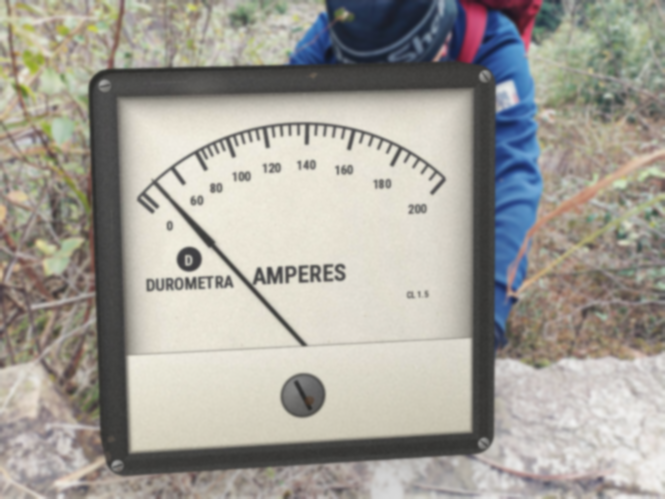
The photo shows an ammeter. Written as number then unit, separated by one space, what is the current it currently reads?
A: 40 A
